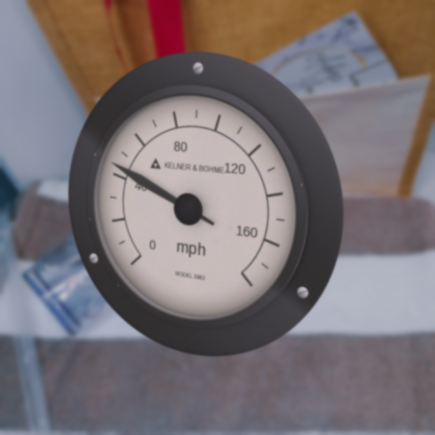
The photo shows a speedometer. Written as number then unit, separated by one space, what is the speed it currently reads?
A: 45 mph
